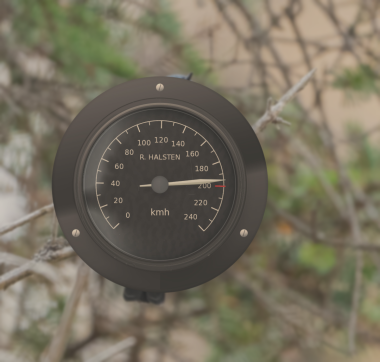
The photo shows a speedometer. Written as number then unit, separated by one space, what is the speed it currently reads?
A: 195 km/h
